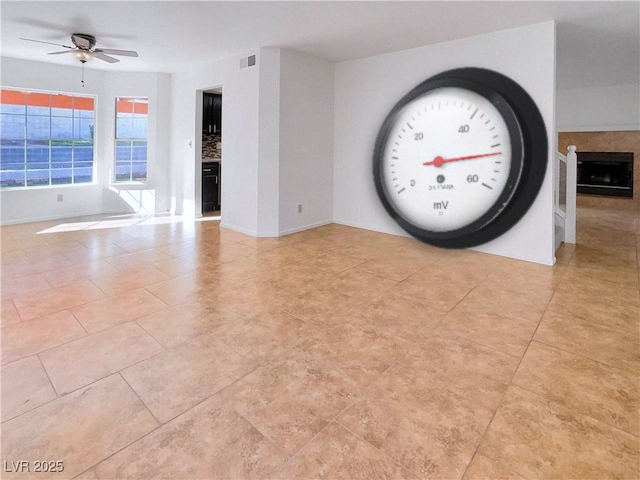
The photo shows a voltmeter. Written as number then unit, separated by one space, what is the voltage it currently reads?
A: 52 mV
